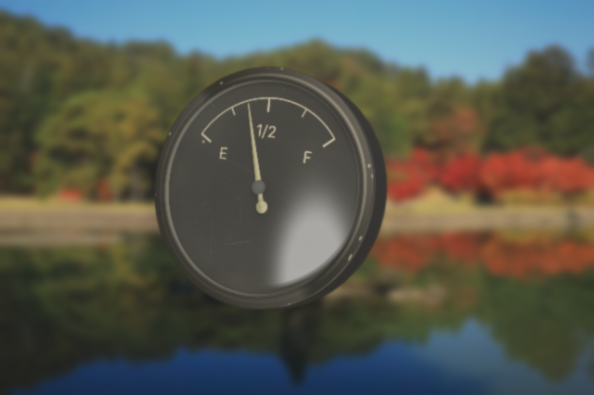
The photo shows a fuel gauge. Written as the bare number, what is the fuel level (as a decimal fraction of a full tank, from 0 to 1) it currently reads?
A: 0.375
